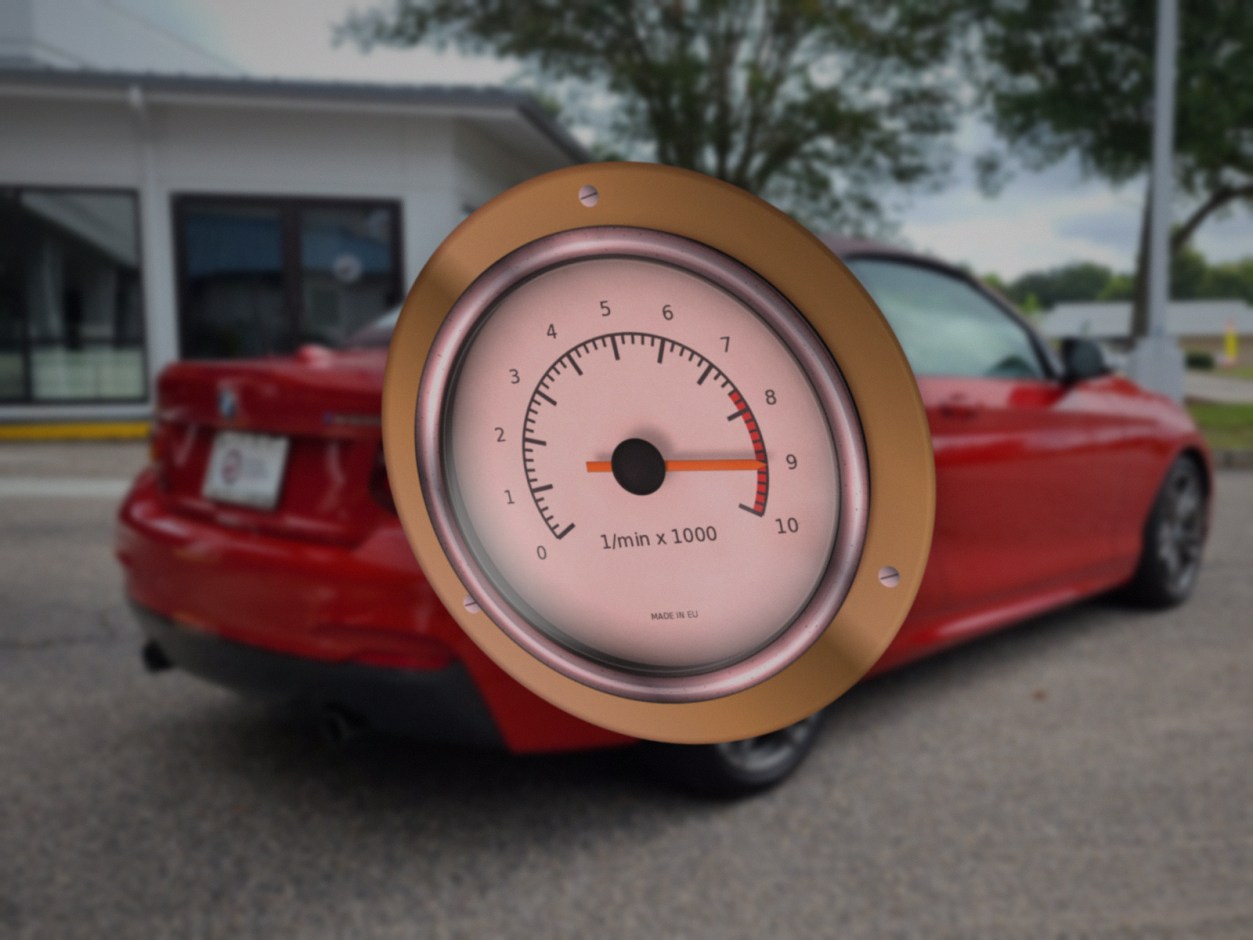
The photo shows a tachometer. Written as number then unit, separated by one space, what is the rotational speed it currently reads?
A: 9000 rpm
